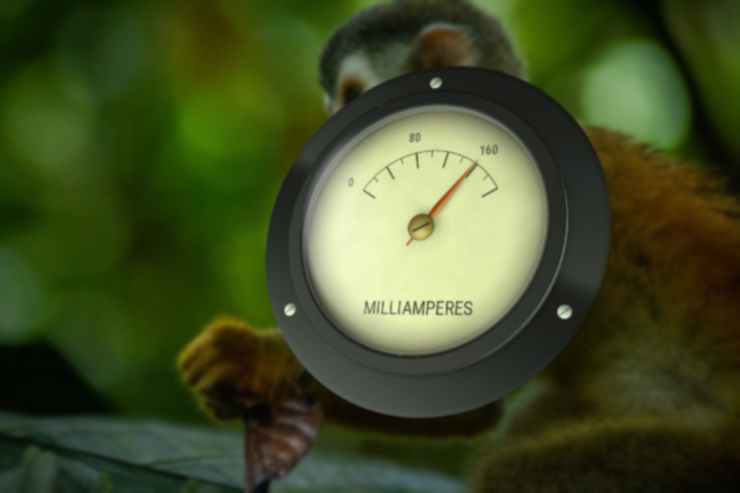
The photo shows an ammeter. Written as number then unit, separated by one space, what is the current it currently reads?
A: 160 mA
